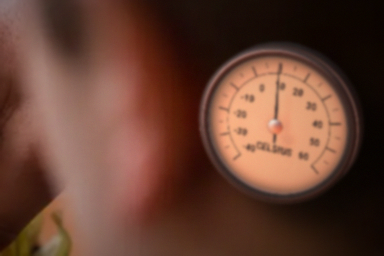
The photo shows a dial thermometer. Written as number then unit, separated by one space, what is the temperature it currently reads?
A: 10 °C
